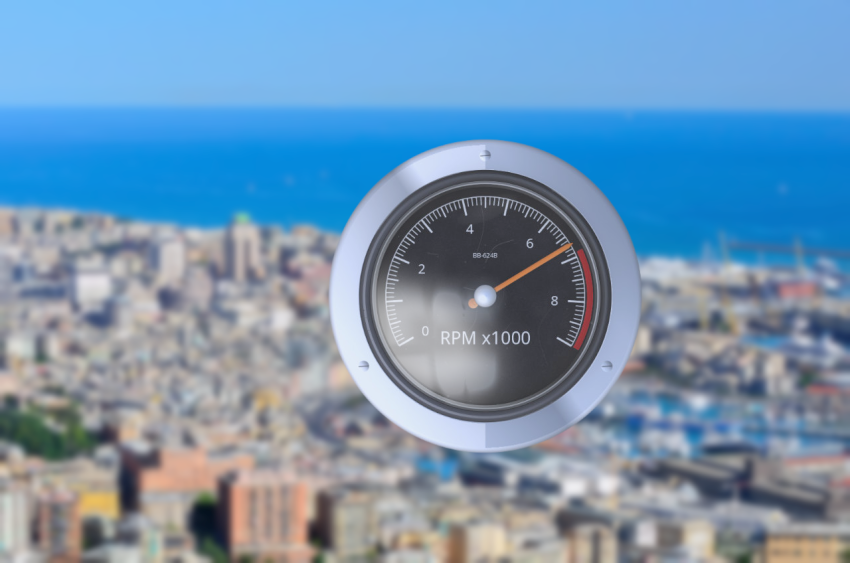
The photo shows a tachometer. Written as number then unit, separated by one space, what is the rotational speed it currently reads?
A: 6700 rpm
